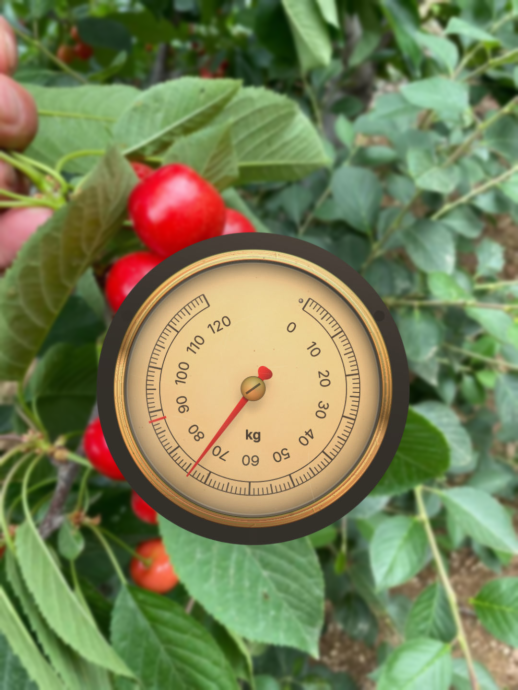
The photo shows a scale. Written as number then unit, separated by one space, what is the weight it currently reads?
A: 74 kg
